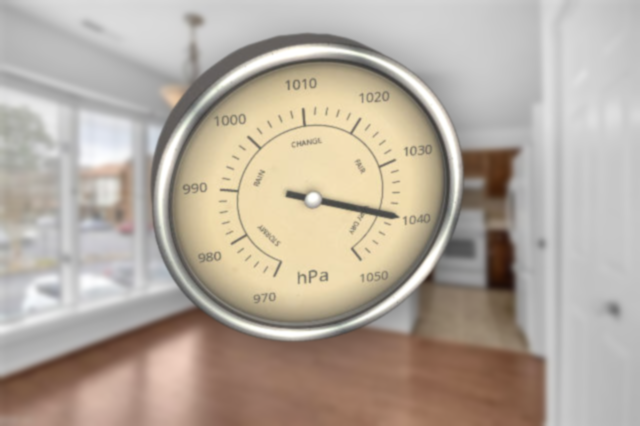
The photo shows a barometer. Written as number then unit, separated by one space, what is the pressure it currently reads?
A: 1040 hPa
